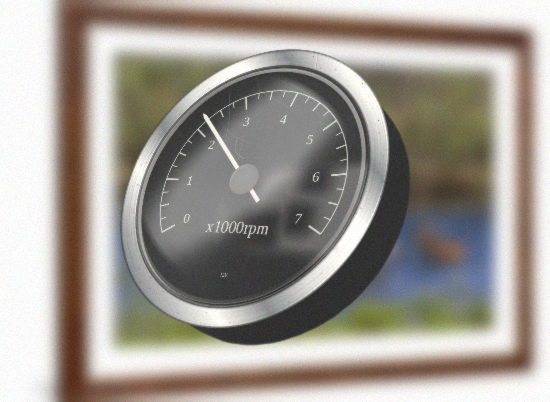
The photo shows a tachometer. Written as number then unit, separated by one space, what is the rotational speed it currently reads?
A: 2250 rpm
